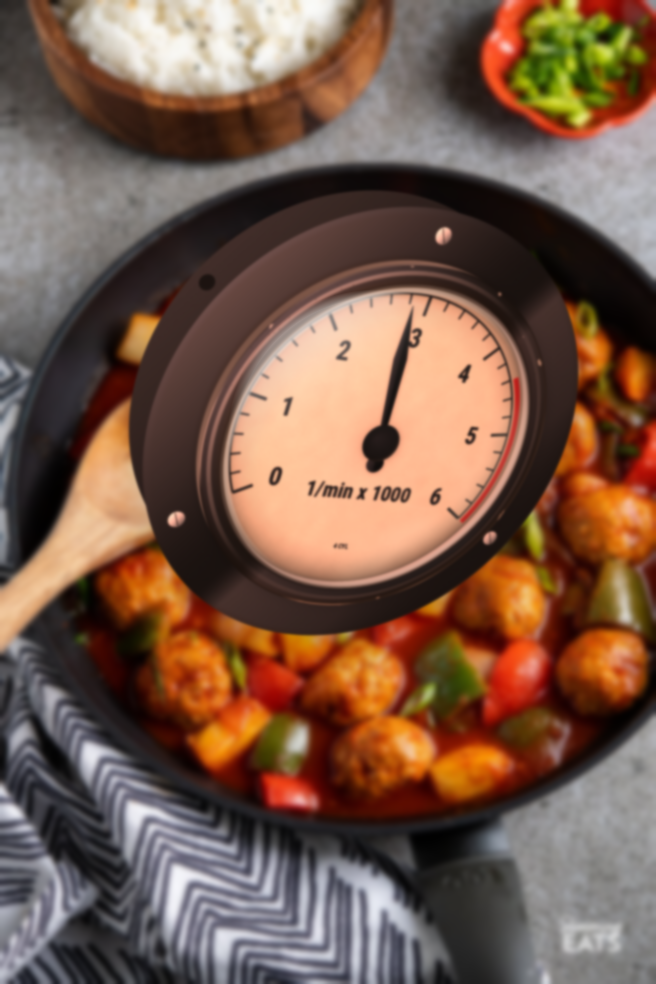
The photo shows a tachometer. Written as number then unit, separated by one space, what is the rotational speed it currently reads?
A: 2800 rpm
